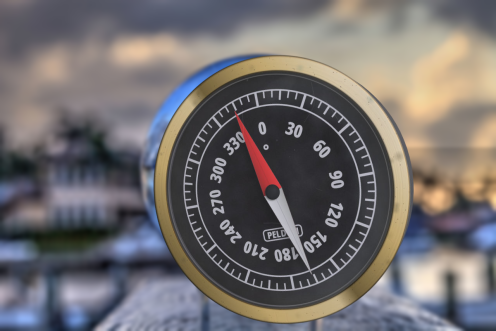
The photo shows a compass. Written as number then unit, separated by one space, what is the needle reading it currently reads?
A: 345 °
